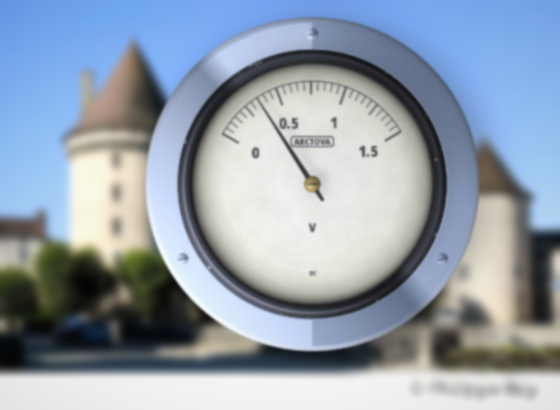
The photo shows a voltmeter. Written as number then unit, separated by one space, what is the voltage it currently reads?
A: 0.35 V
